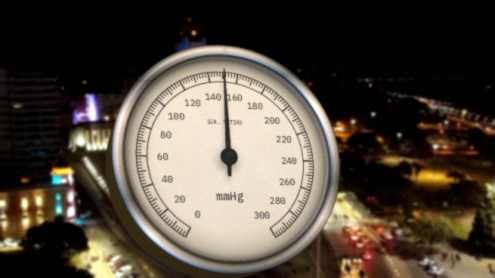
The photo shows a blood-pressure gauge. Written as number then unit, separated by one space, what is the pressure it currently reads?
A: 150 mmHg
